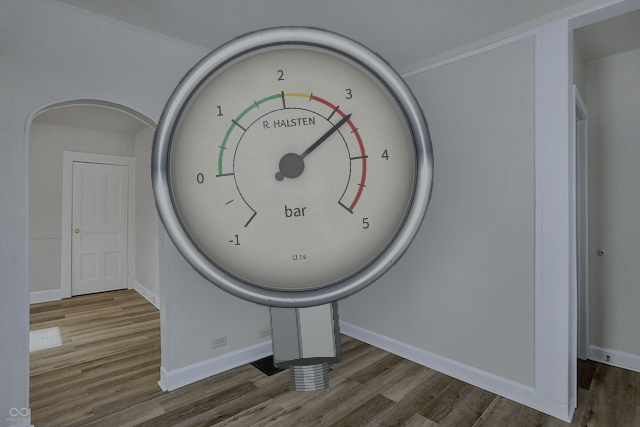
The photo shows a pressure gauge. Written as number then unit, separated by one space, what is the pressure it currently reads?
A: 3.25 bar
